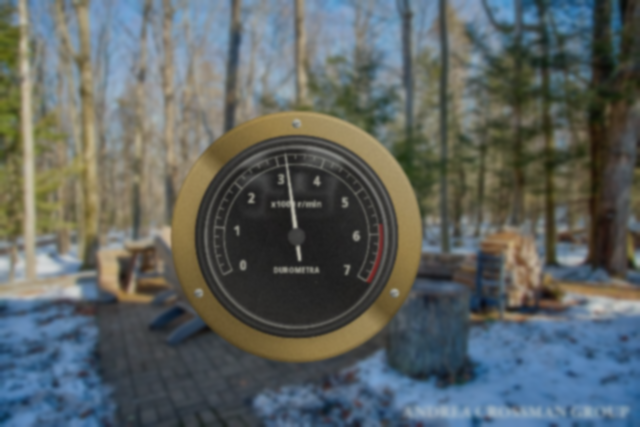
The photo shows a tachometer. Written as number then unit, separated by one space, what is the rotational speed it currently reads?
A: 3200 rpm
